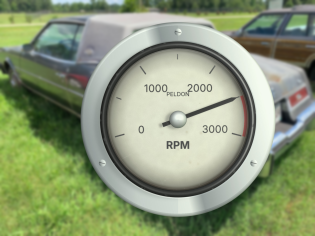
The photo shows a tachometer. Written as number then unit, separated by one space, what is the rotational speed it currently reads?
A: 2500 rpm
